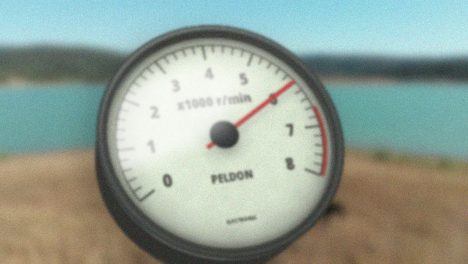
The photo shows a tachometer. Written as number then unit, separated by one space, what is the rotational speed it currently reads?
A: 6000 rpm
